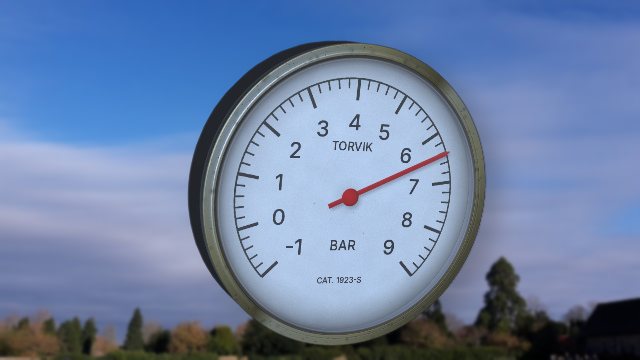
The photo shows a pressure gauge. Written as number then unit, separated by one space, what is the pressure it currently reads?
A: 6.4 bar
